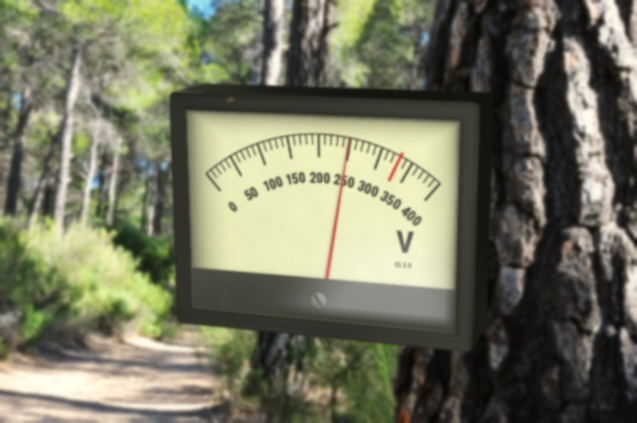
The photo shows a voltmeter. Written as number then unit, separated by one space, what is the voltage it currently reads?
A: 250 V
